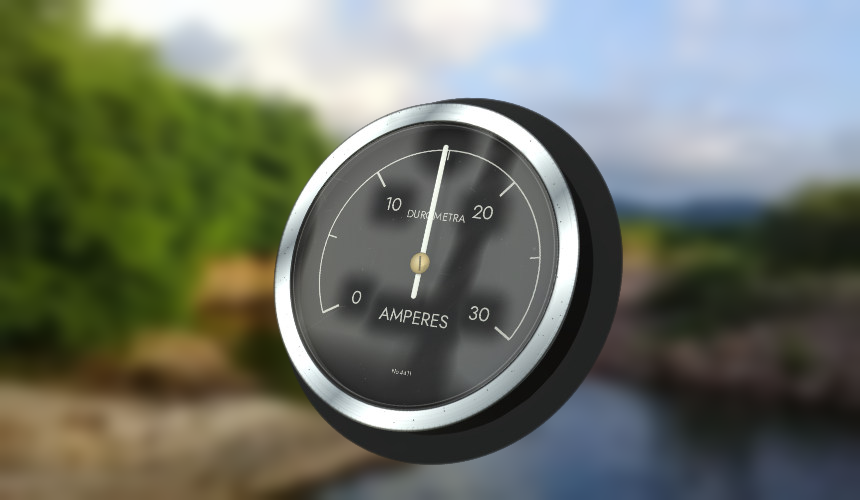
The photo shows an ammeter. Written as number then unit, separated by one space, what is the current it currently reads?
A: 15 A
